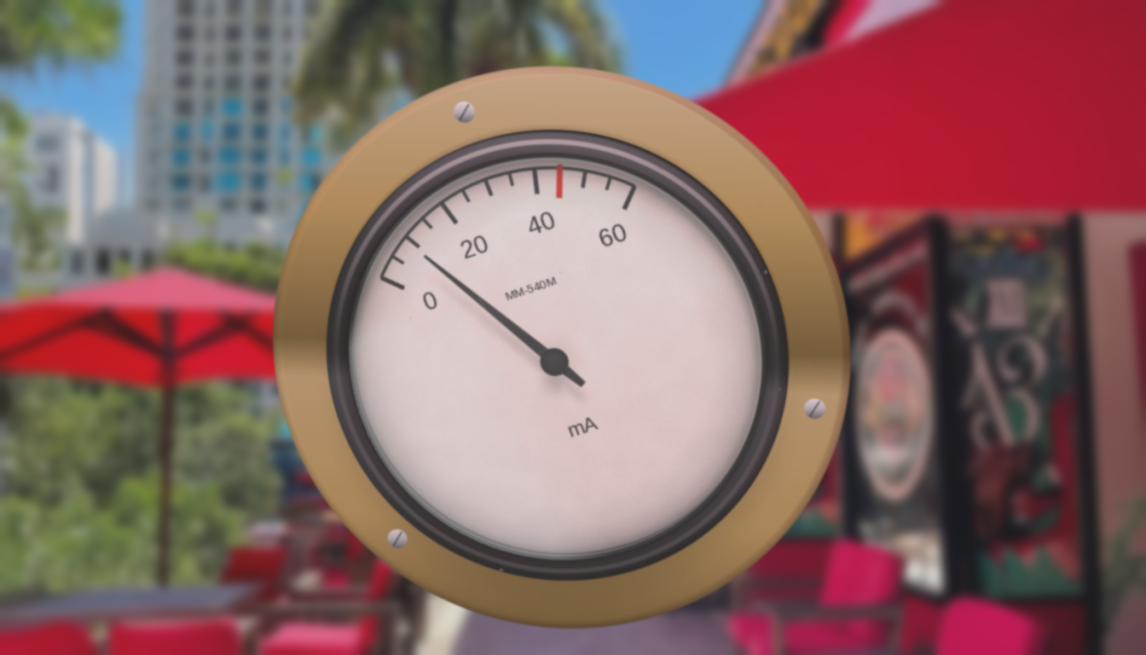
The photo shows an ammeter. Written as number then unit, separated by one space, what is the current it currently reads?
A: 10 mA
